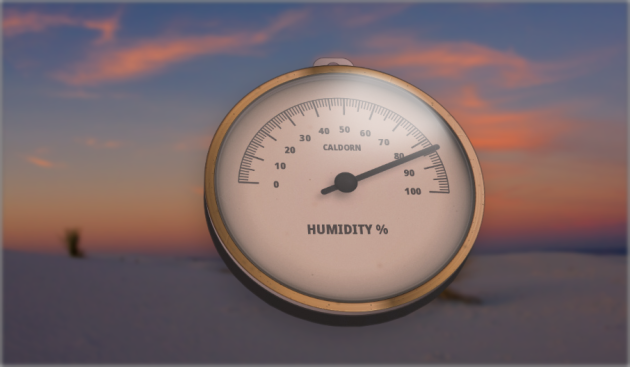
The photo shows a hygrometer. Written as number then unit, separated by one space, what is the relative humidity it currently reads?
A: 85 %
